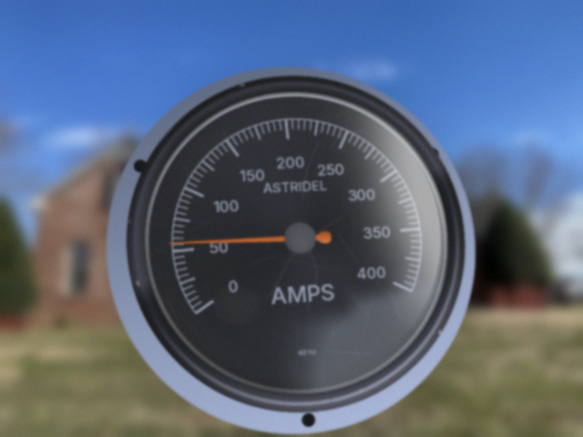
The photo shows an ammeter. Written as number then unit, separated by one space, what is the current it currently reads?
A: 55 A
